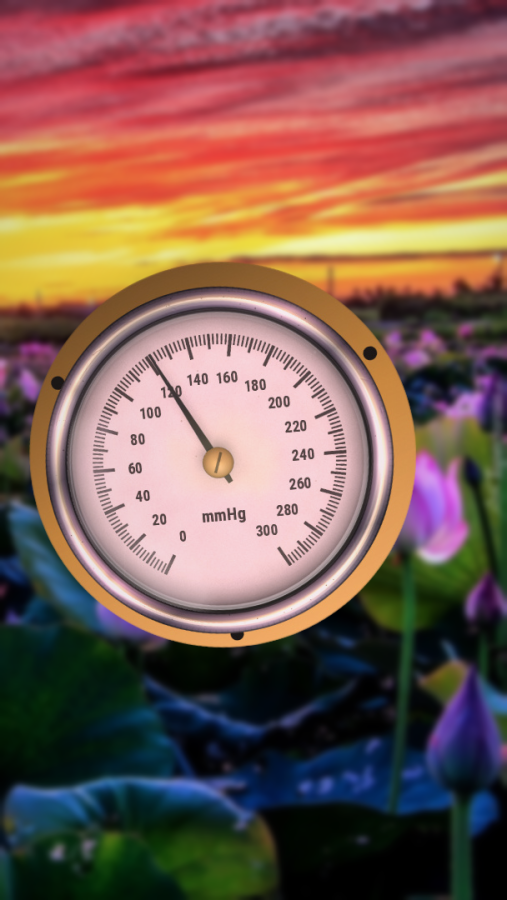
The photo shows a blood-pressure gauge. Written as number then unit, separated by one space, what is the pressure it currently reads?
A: 122 mmHg
